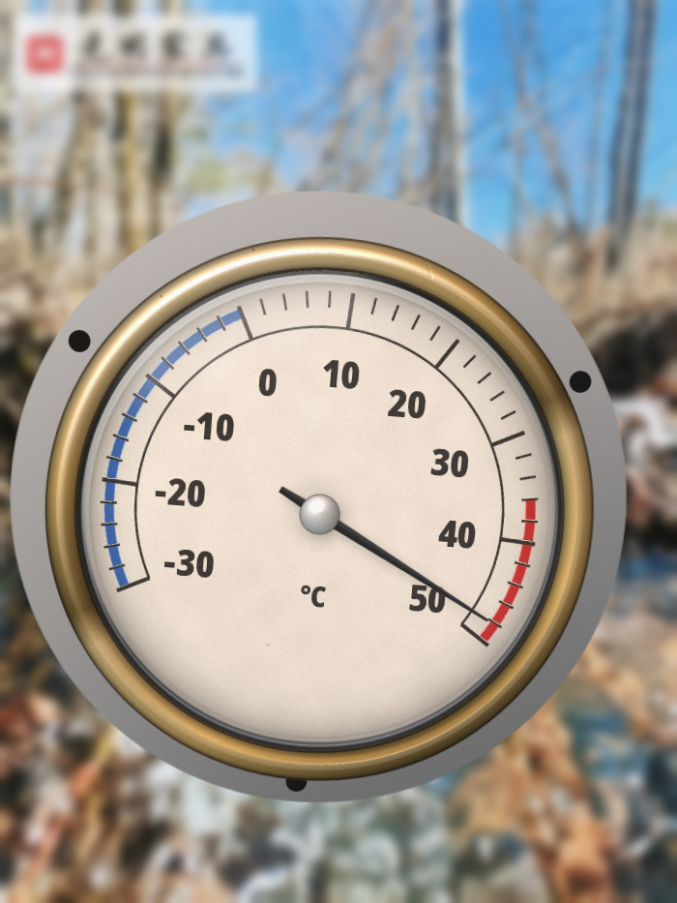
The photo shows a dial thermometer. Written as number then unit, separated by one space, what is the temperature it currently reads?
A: 48 °C
